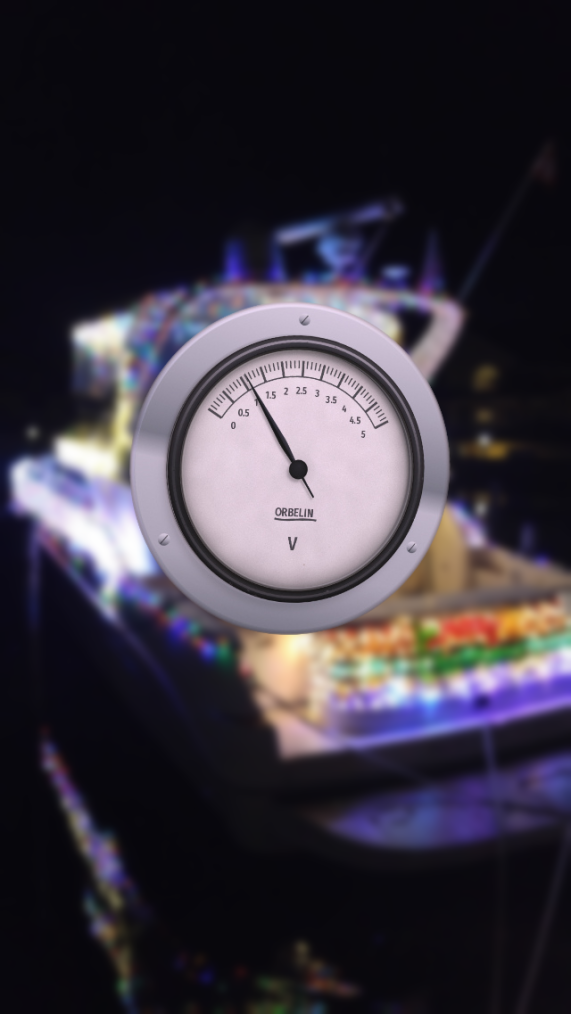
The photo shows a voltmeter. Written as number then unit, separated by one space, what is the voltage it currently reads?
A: 1.1 V
